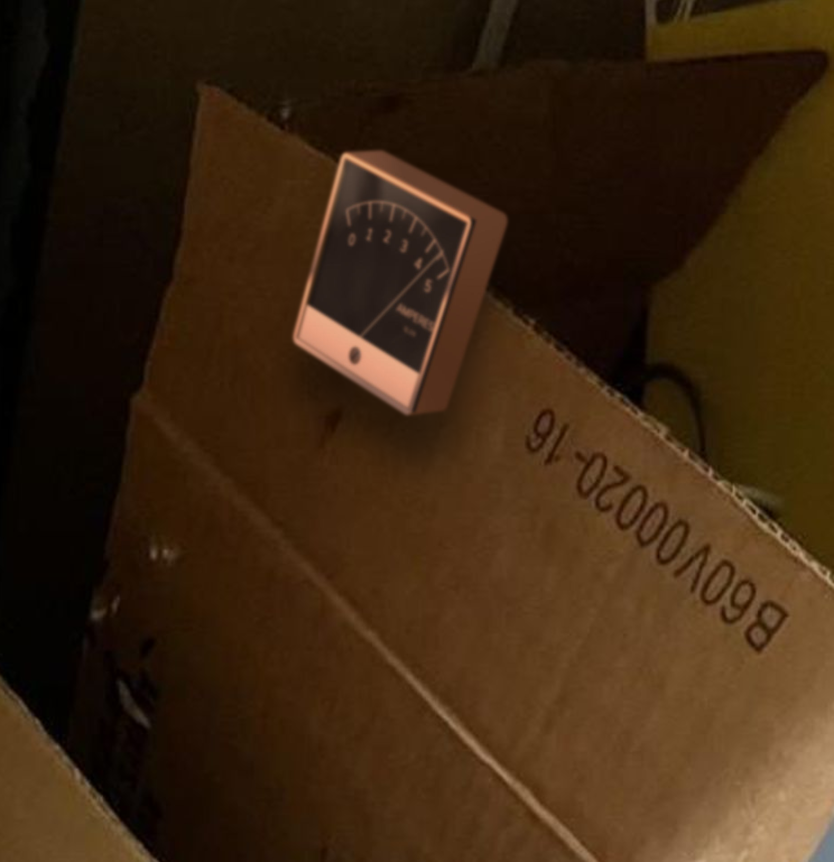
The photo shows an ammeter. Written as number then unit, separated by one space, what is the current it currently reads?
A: 4.5 A
